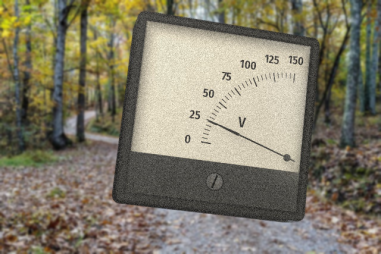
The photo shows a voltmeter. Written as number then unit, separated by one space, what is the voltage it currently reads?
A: 25 V
